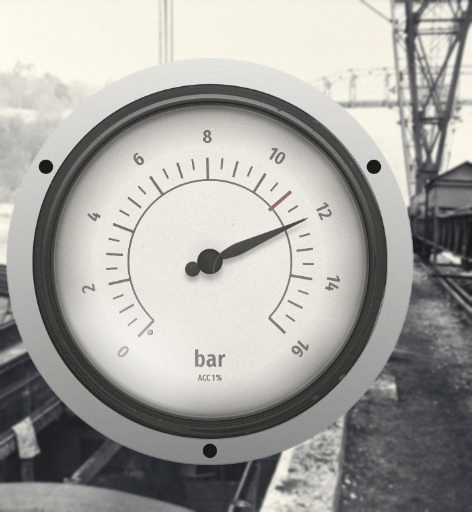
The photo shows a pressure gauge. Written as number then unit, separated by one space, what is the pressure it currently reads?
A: 12 bar
